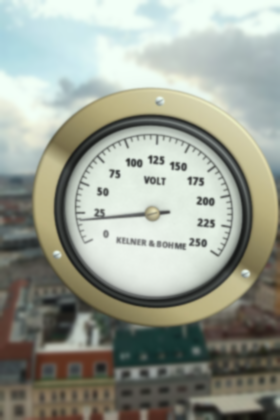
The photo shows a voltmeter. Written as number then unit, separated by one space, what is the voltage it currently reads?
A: 20 V
